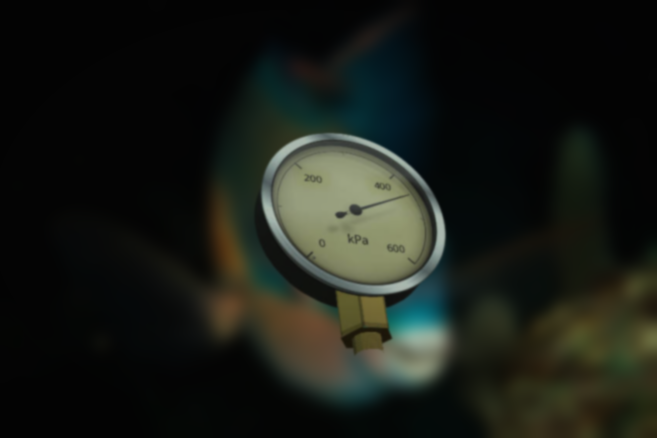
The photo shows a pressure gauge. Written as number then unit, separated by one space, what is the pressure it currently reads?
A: 450 kPa
